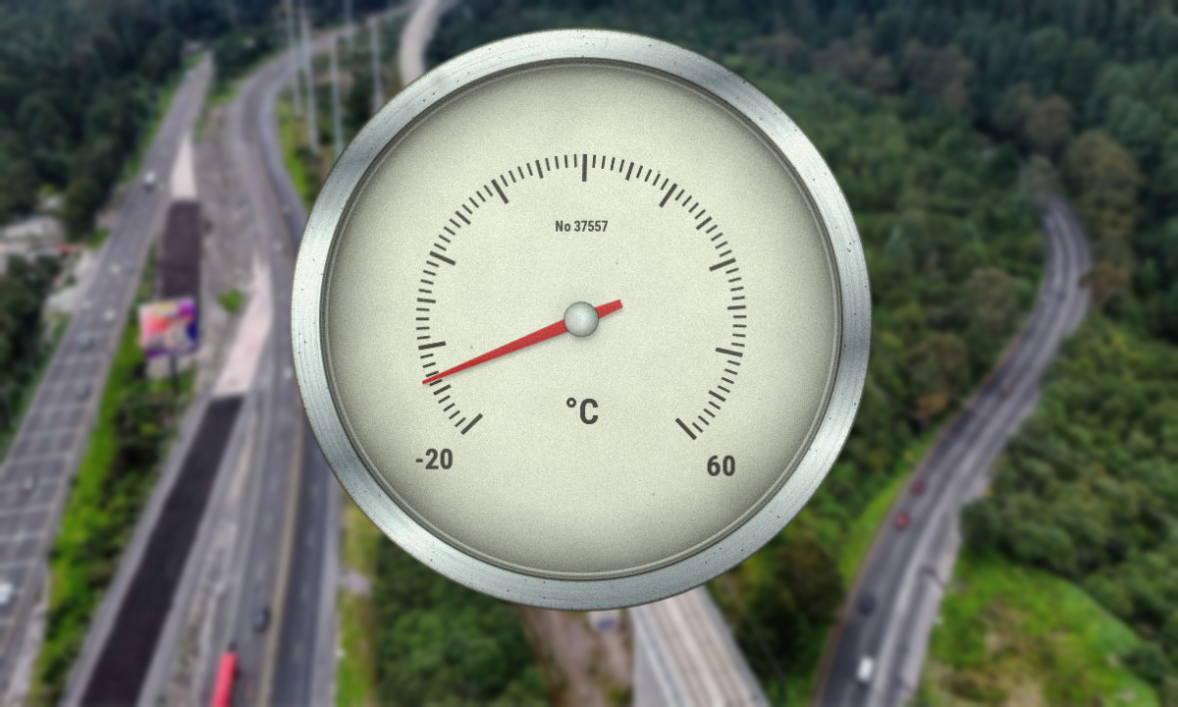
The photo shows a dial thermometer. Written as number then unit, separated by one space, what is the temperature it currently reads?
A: -13.5 °C
